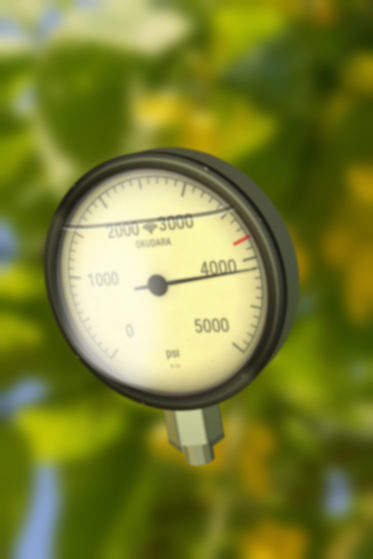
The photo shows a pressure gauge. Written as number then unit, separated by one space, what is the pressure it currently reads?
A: 4100 psi
